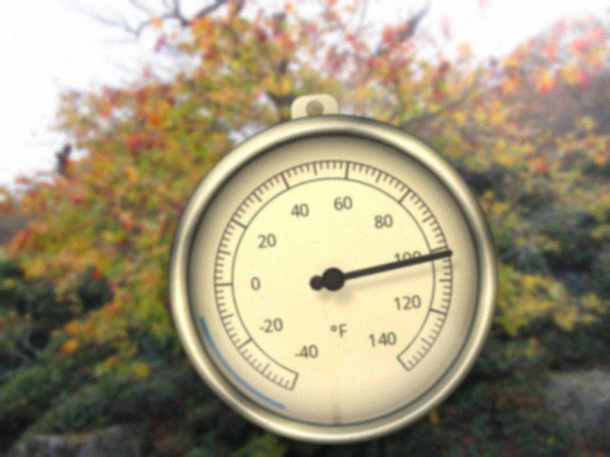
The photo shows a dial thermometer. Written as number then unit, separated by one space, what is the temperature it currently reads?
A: 102 °F
